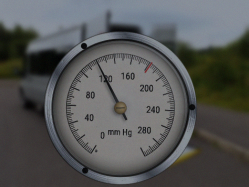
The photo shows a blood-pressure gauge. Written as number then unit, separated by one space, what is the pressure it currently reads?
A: 120 mmHg
